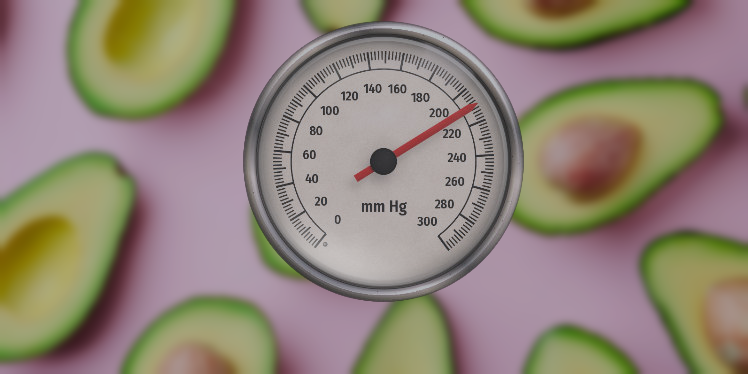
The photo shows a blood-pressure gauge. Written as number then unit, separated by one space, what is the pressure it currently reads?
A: 210 mmHg
